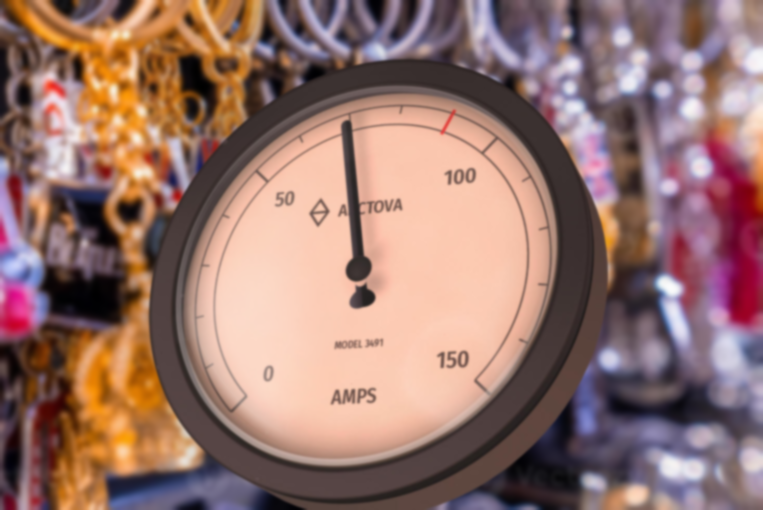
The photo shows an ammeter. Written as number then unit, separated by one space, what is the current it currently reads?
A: 70 A
